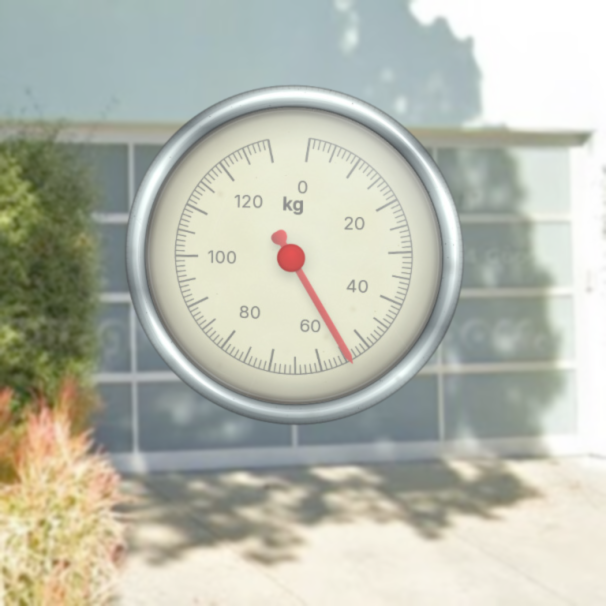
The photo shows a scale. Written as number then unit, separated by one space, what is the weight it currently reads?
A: 54 kg
